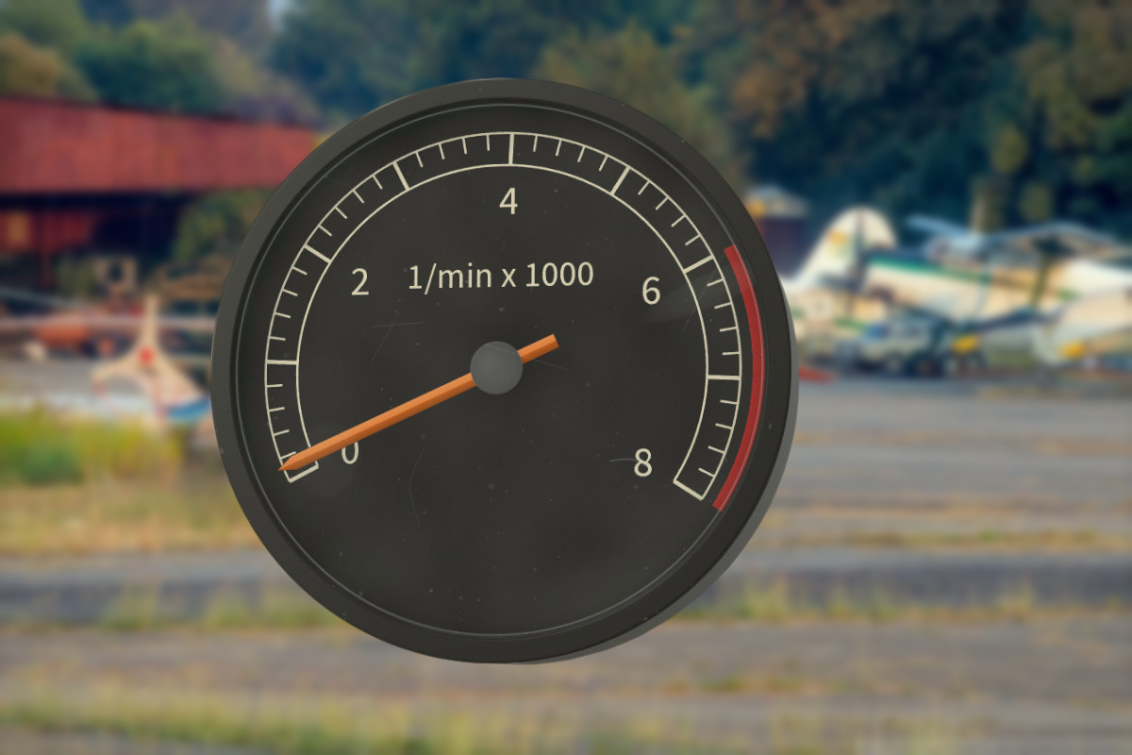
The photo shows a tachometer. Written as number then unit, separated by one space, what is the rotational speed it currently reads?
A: 100 rpm
